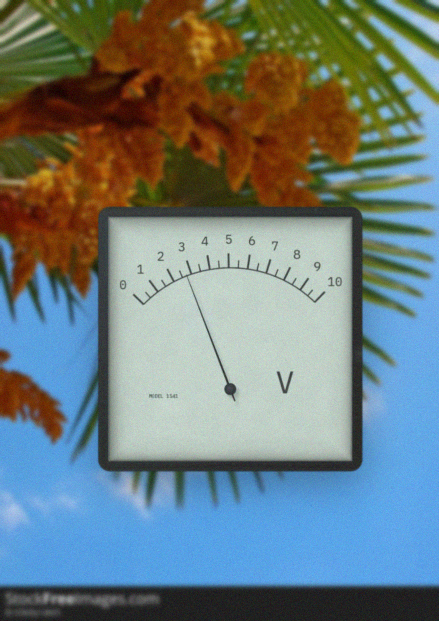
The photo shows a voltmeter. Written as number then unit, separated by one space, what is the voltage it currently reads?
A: 2.75 V
